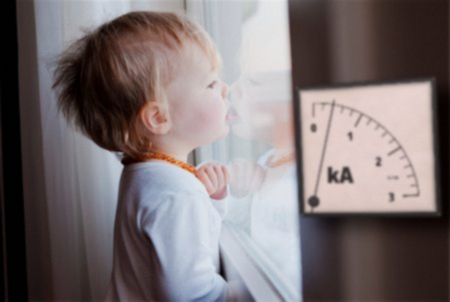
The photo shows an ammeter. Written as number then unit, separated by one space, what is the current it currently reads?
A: 0.4 kA
